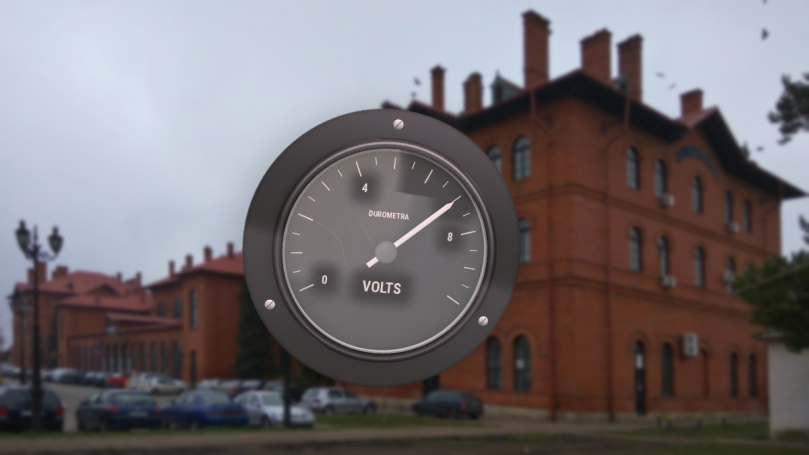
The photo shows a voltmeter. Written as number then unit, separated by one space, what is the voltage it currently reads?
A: 7 V
